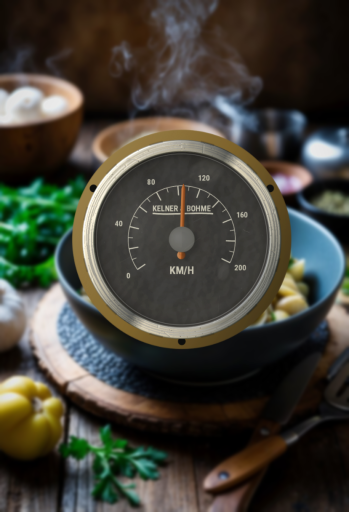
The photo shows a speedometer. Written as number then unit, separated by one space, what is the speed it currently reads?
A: 105 km/h
